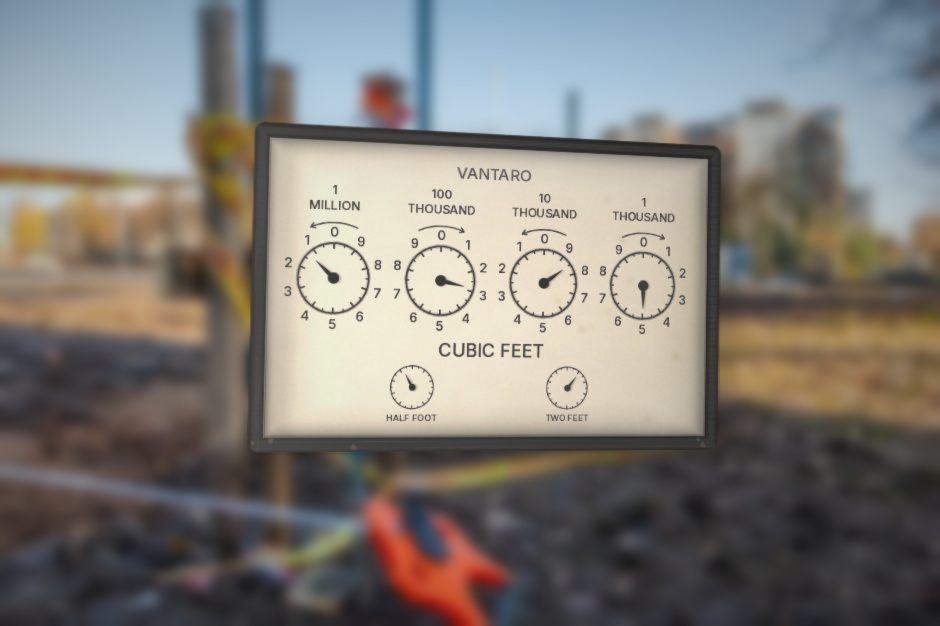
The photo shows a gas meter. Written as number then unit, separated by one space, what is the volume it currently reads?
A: 128500 ft³
